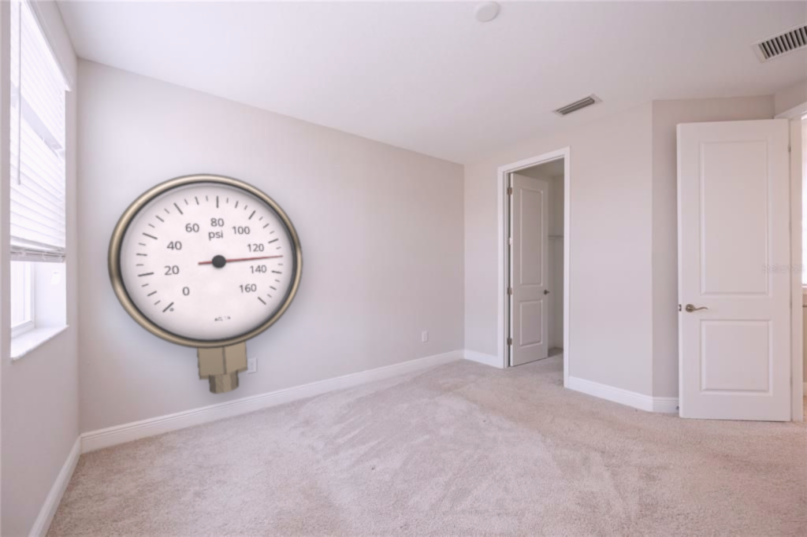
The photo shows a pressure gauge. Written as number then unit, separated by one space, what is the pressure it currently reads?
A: 130 psi
